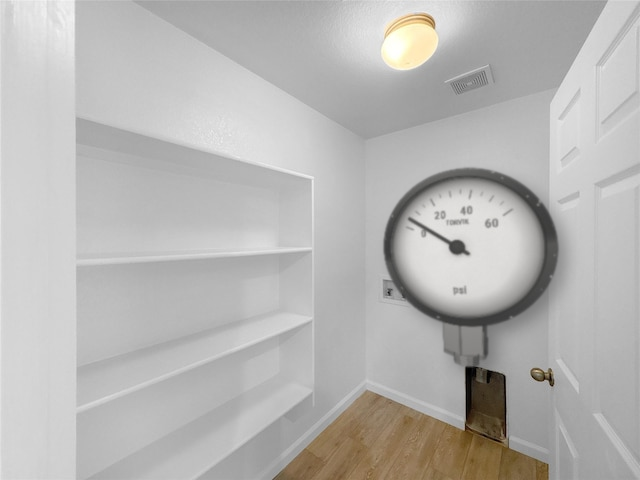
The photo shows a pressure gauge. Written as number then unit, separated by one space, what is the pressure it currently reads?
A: 5 psi
